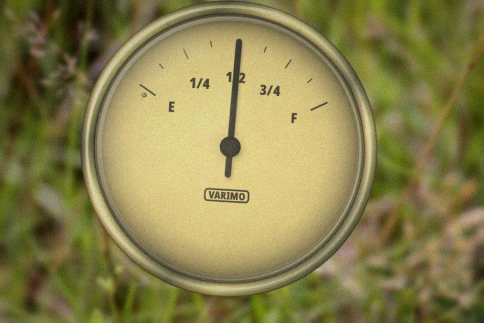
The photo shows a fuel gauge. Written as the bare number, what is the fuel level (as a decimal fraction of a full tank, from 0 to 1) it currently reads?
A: 0.5
